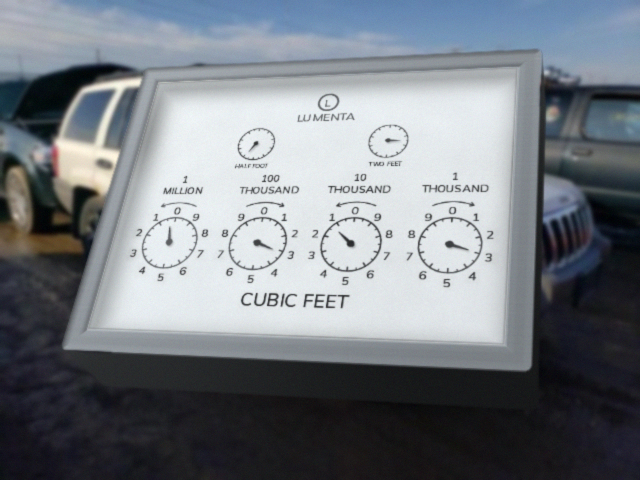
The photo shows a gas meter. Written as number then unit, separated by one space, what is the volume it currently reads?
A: 31300 ft³
